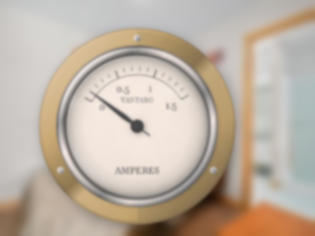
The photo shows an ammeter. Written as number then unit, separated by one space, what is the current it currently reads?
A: 0.1 A
